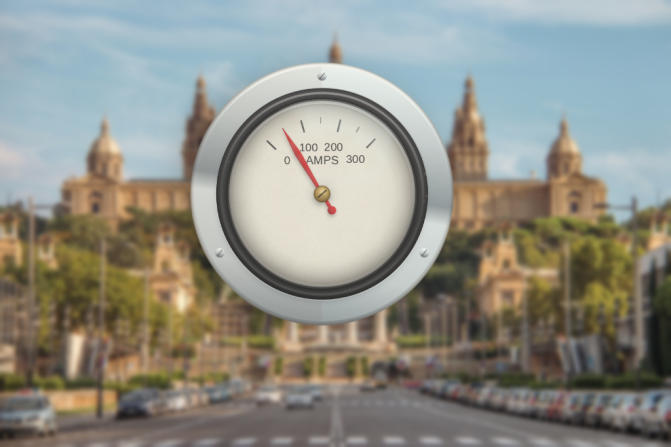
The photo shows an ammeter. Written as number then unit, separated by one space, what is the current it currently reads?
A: 50 A
